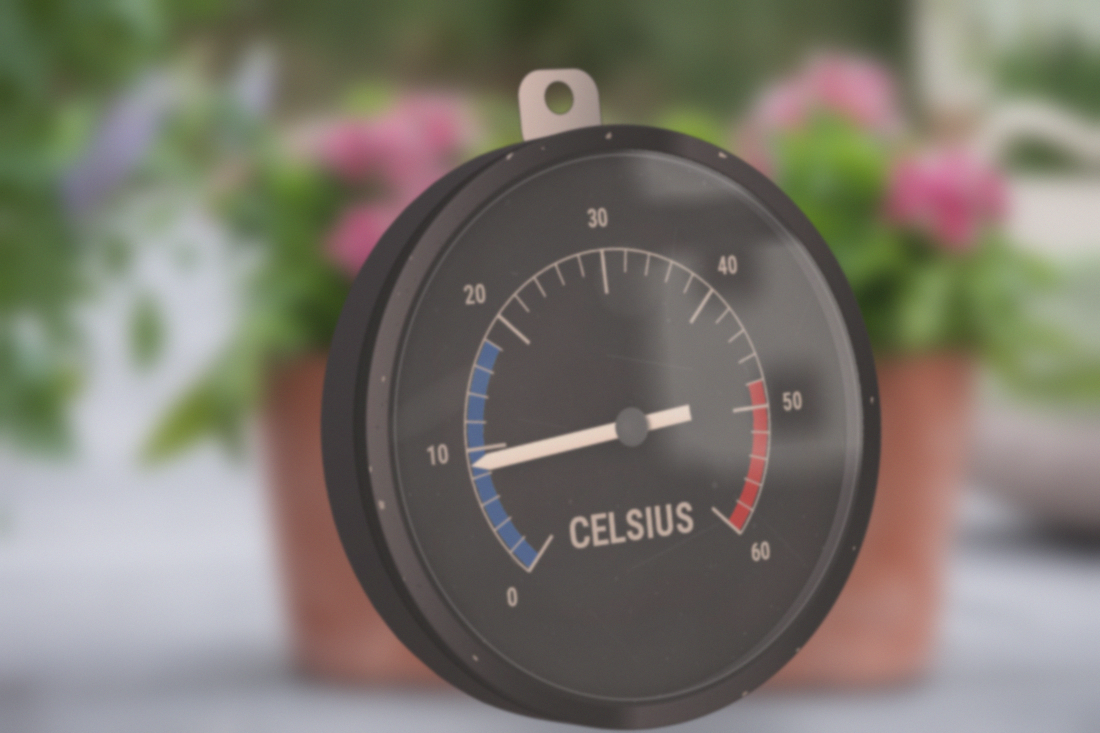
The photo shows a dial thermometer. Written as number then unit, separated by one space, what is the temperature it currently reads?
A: 9 °C
